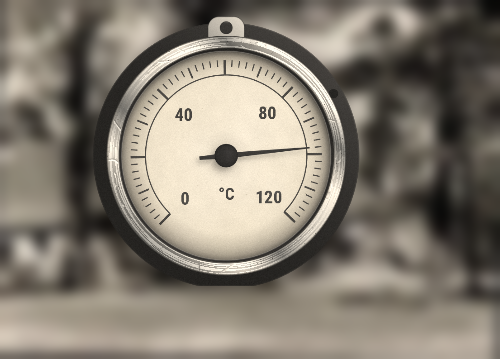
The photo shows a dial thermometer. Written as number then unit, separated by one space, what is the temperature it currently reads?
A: 98 °C
